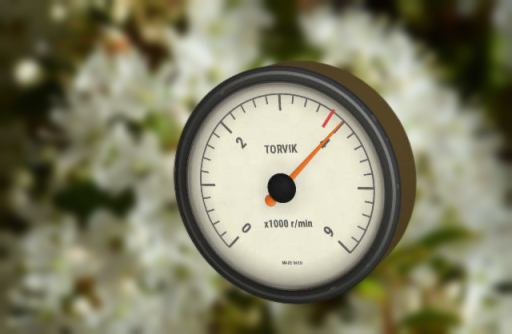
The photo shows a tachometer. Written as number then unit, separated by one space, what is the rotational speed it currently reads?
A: 4000 rpm
